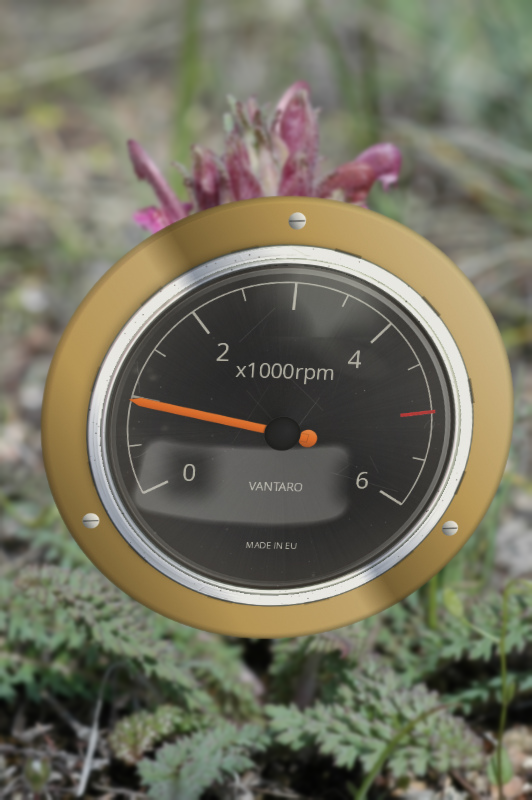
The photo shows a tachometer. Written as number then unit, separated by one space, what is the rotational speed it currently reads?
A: 1000 rpm
